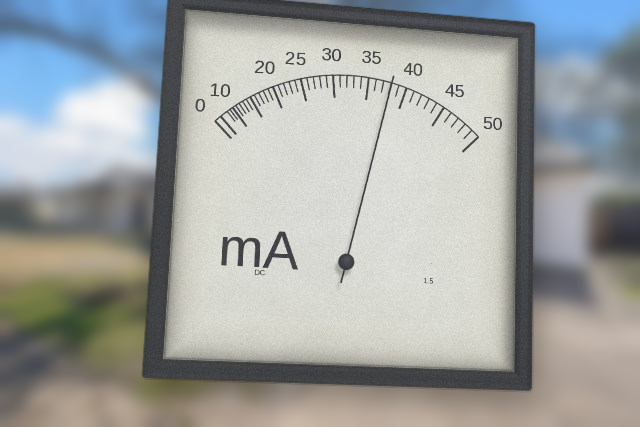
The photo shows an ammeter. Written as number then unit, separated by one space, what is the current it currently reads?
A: 38 mA
